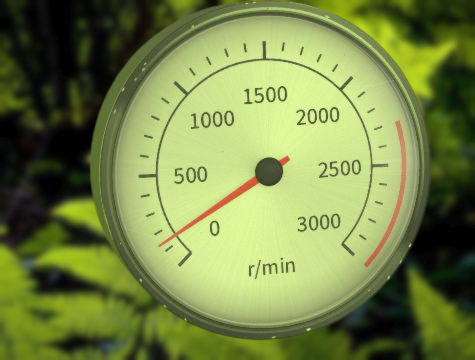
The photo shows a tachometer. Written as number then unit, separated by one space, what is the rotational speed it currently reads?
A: 150 rpm
